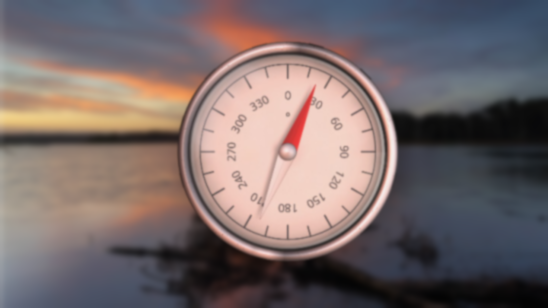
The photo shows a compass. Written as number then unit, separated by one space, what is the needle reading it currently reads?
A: 22.5 °
